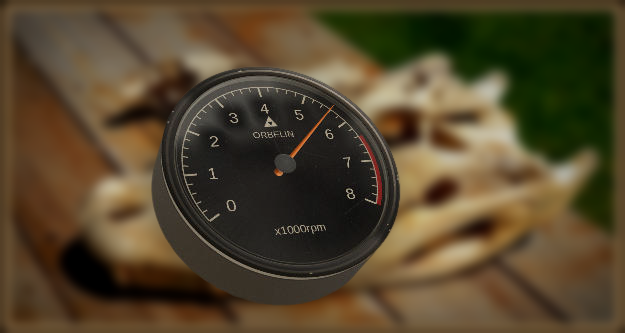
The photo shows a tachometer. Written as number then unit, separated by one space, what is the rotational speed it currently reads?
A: 5600 rpm
